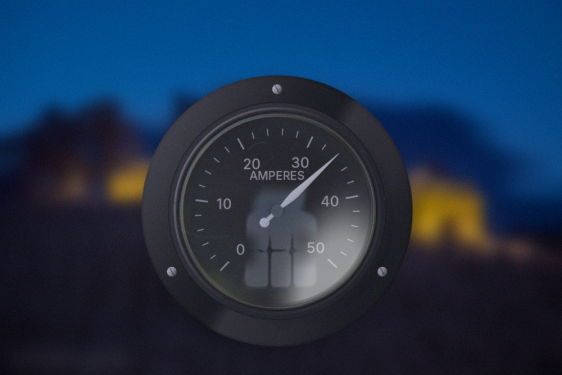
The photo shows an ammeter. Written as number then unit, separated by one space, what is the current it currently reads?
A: 34 A
